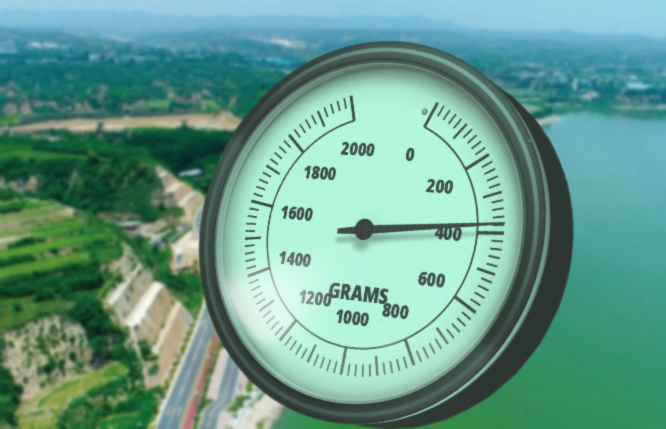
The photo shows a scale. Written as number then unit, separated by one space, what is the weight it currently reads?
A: 380 g
